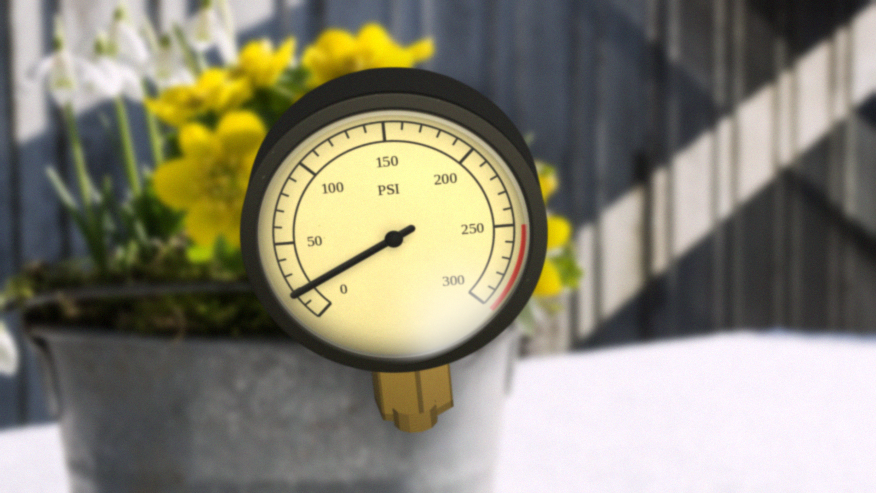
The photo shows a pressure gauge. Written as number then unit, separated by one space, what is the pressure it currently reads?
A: 20 psi
